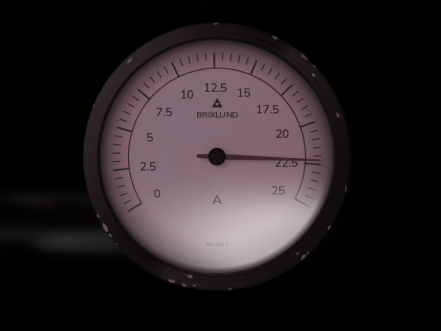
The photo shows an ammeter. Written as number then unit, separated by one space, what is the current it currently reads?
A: 22.25 A
